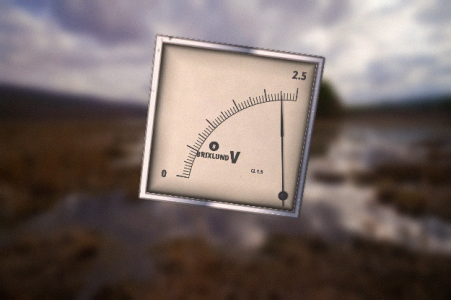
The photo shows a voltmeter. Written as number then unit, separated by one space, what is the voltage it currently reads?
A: 2.25 V
